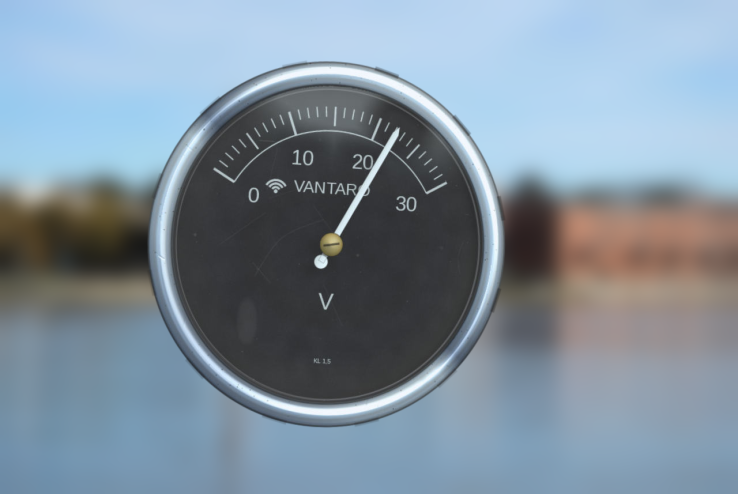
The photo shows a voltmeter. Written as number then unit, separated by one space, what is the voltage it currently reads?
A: 22 V
